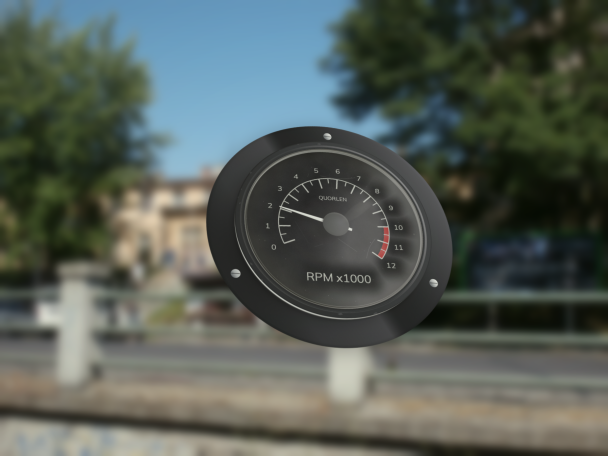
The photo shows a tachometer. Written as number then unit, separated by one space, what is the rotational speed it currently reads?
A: 2000 rpm
